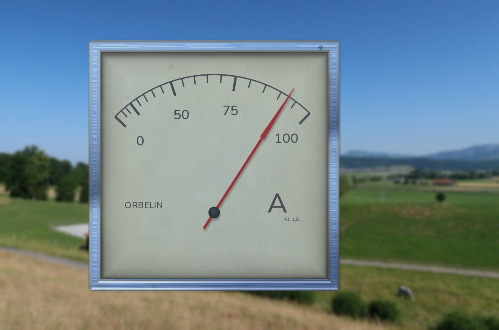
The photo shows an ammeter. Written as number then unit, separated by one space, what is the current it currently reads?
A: 92.5 A
